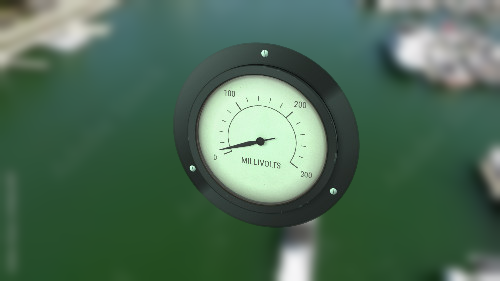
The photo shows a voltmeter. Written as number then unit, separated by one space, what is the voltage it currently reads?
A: 10 mV
